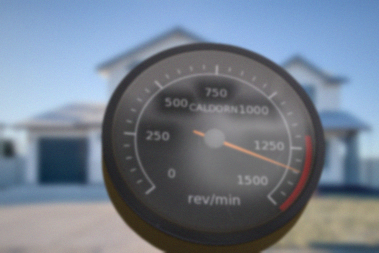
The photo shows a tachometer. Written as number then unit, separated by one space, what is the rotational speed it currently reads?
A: 1350 rpm
